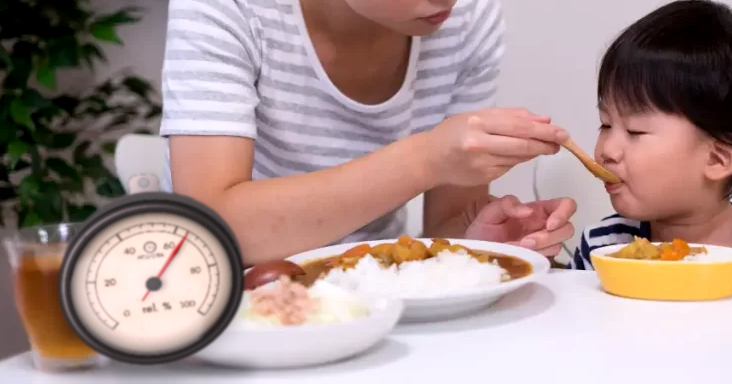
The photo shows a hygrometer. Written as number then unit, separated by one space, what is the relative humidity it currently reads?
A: 64 %
